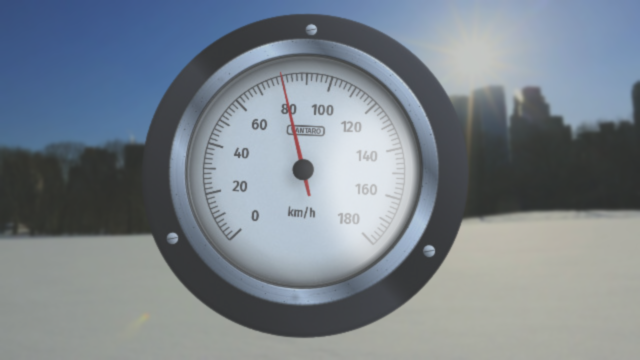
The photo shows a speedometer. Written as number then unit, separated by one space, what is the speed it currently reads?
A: 80 km/h
